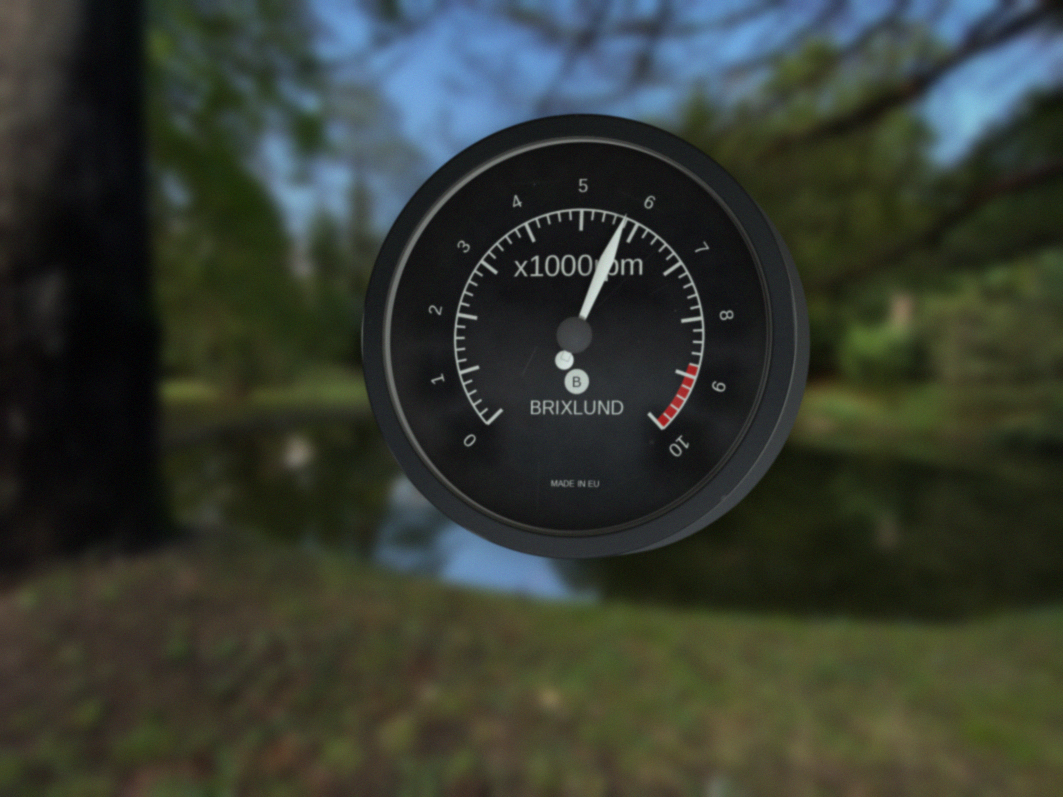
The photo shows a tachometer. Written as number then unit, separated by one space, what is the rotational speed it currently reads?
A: 5800 rpm
